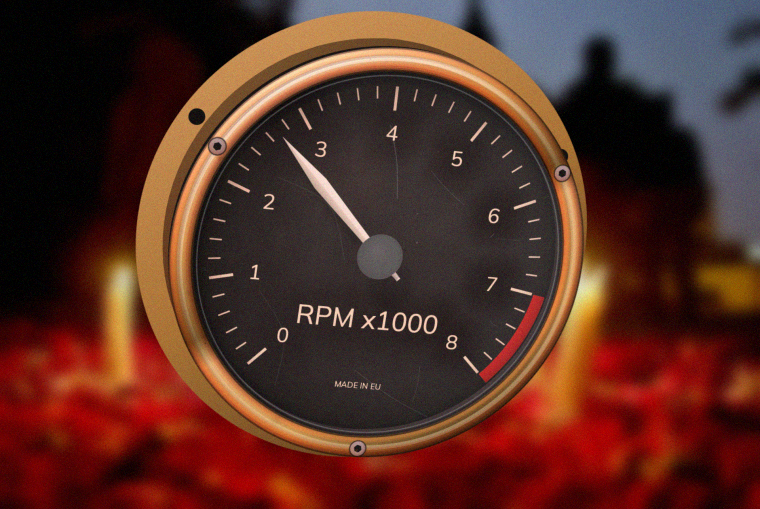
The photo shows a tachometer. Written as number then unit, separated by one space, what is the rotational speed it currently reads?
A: 2700 rpm
